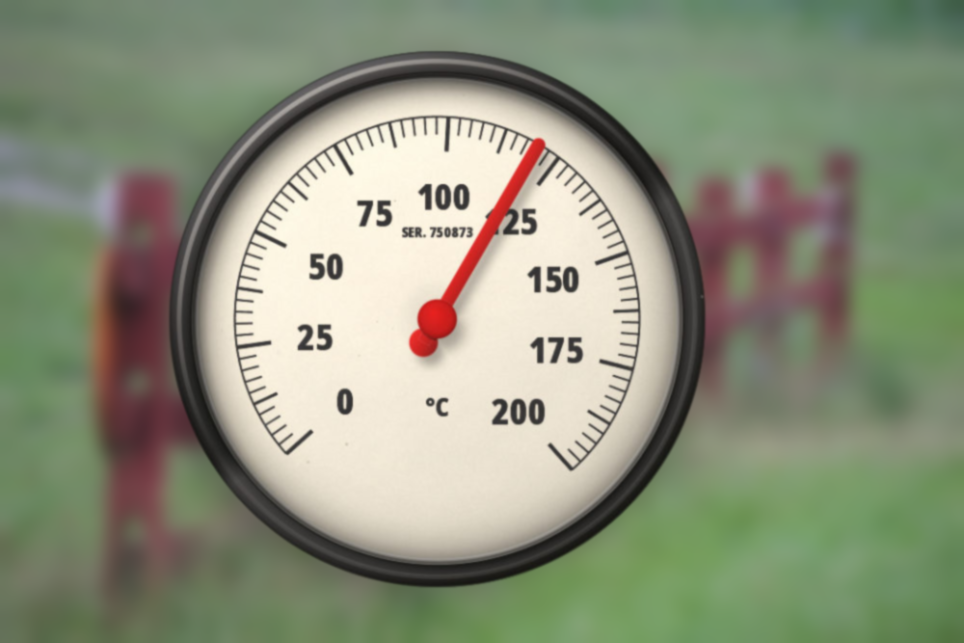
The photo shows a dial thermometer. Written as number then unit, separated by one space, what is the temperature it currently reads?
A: 120 °C
